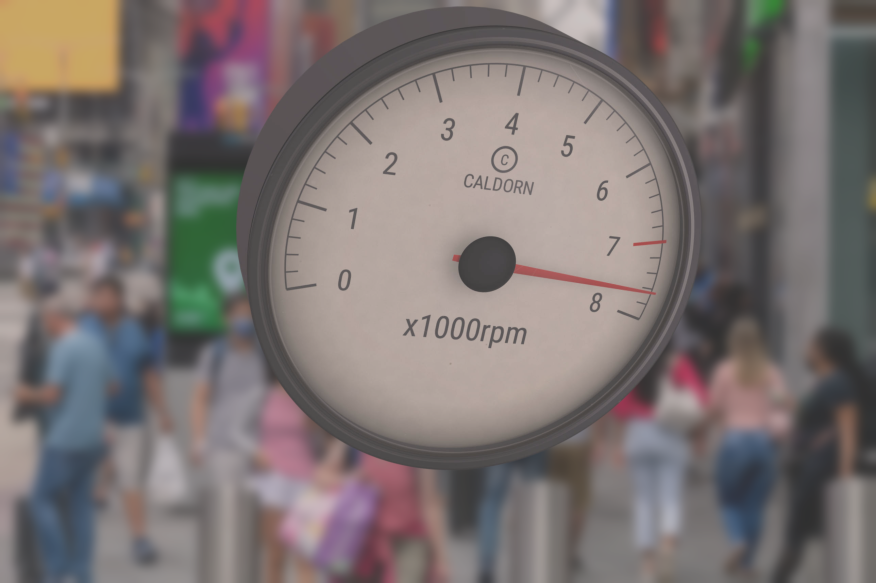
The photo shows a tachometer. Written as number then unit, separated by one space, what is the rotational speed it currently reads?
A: 7600 rpm
